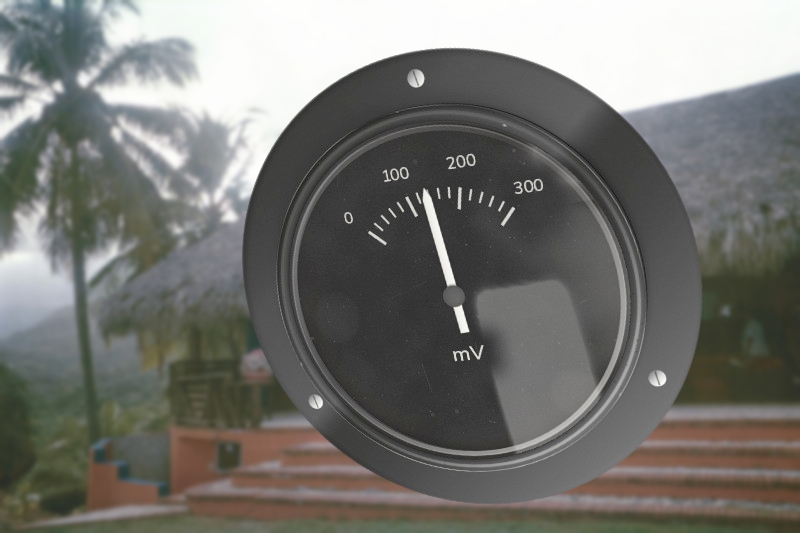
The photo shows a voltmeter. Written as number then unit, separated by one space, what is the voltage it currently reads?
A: 140 mV
